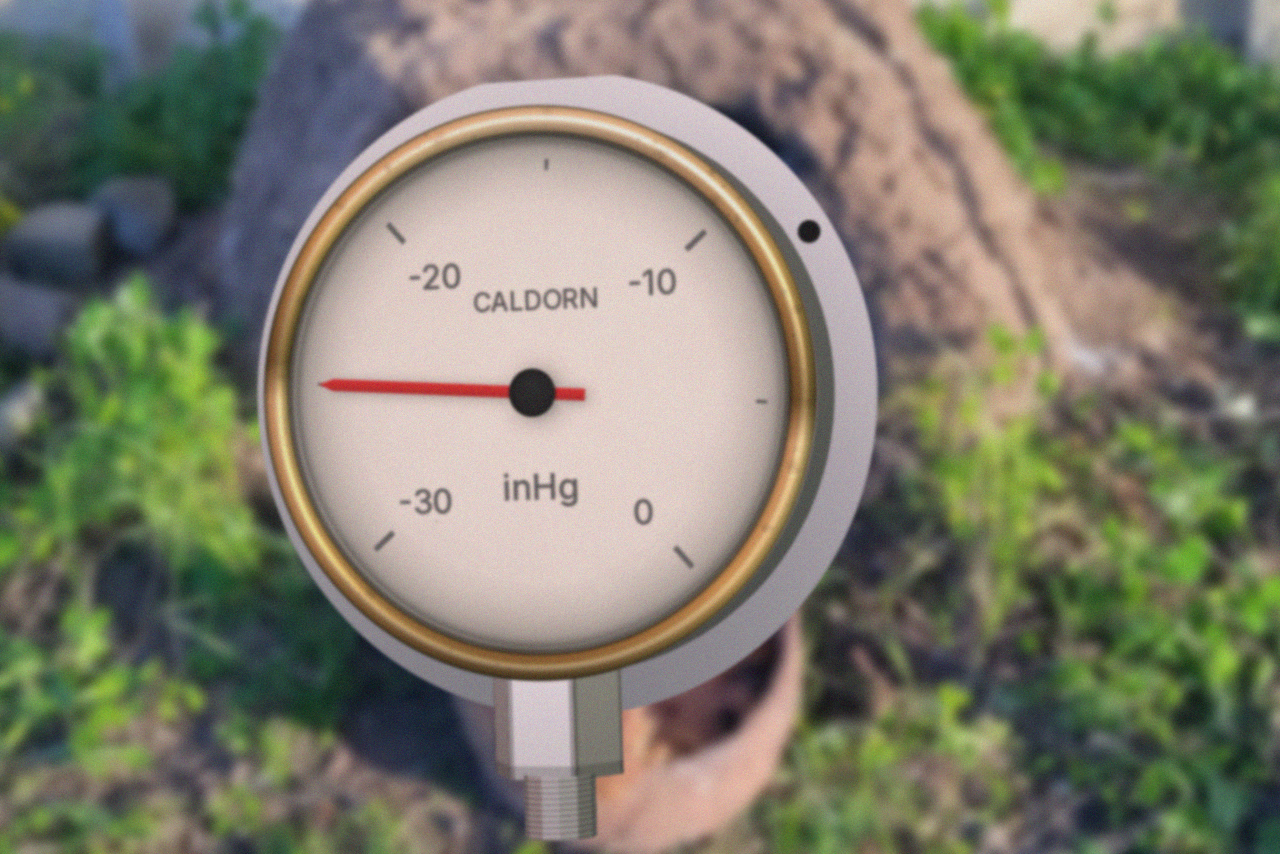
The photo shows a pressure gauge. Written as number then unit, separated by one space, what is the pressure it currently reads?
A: -25 inHg
